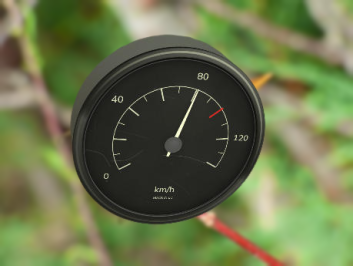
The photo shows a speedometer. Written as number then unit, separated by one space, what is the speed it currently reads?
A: 80 km/h
